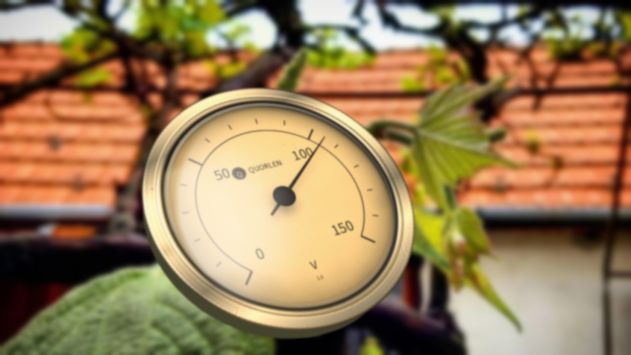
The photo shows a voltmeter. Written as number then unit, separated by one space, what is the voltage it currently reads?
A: 105 V
